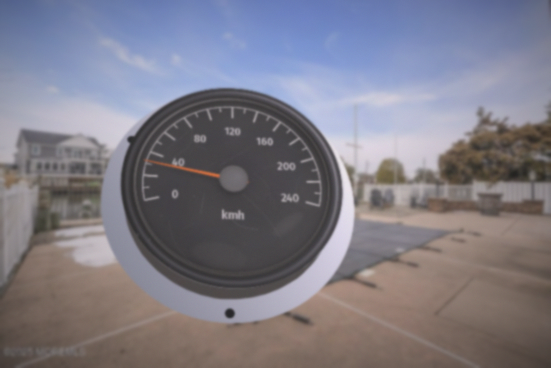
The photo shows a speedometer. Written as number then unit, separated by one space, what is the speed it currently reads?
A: 30 km/h
